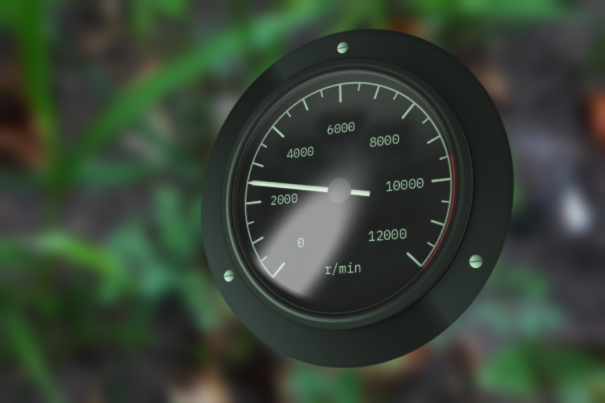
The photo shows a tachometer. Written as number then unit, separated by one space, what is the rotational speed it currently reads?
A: 2500 rpm
